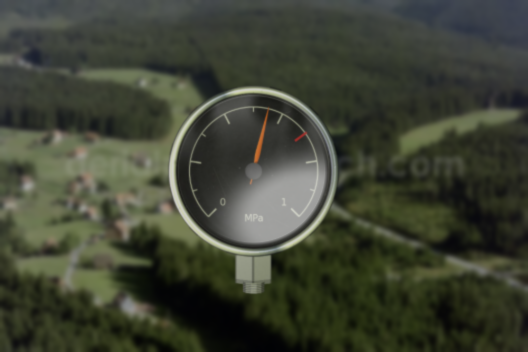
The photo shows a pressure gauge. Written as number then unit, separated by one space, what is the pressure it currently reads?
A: 0.55 MPa
